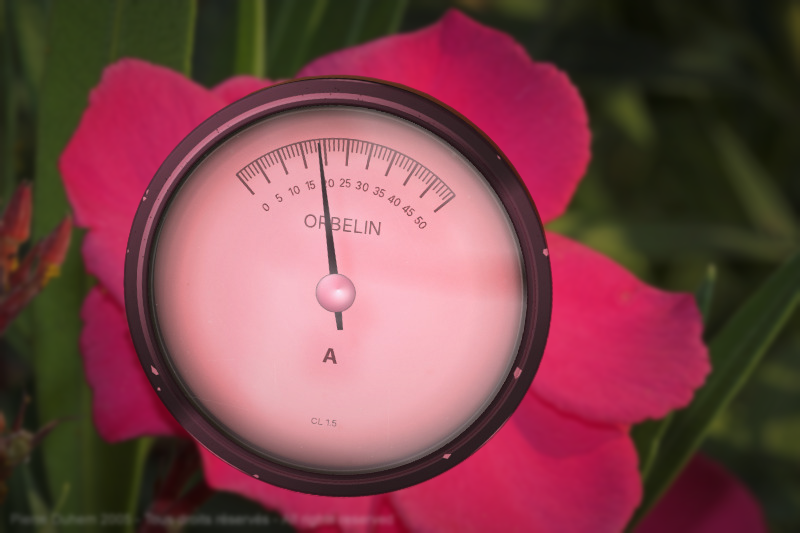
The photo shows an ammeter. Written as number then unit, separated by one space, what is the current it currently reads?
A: 19 A
